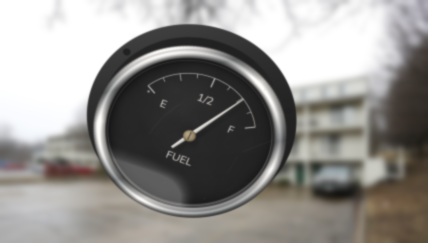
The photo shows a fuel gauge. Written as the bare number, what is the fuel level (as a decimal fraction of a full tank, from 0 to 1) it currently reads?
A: 0.75
